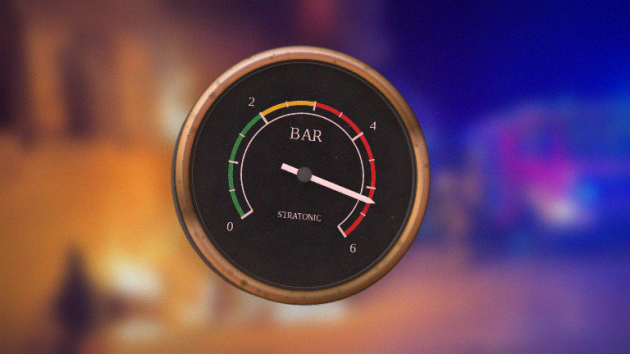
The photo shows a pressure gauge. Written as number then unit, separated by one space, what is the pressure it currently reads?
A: 5.25 bar
